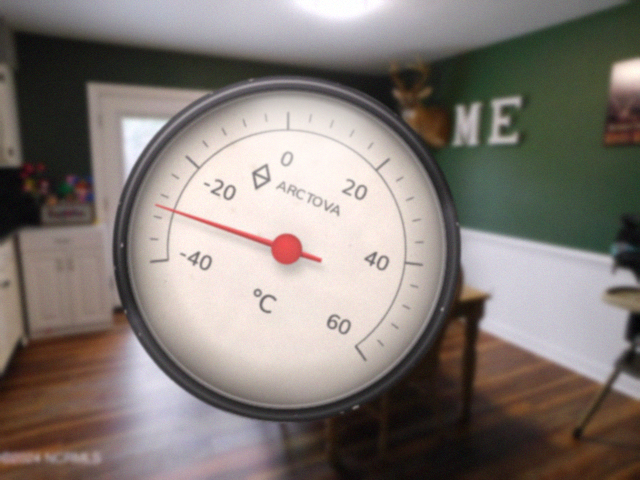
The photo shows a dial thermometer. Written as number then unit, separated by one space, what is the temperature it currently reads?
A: -30 °C
